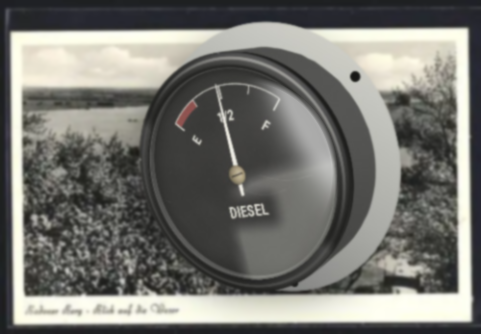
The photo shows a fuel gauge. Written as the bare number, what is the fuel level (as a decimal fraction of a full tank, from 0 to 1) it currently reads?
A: 0.5
